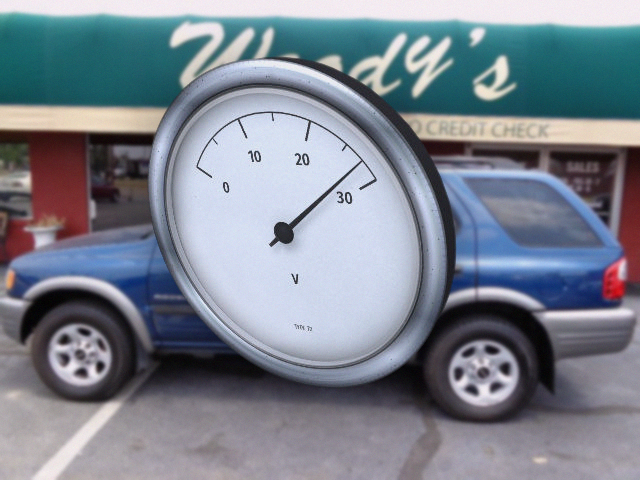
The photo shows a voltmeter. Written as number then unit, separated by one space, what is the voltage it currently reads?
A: 27.5 V
